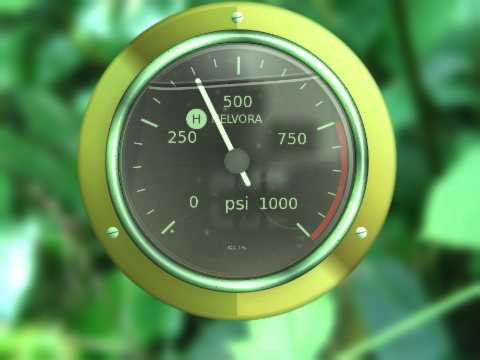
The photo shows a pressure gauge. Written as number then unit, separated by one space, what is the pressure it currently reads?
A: 400 psi
